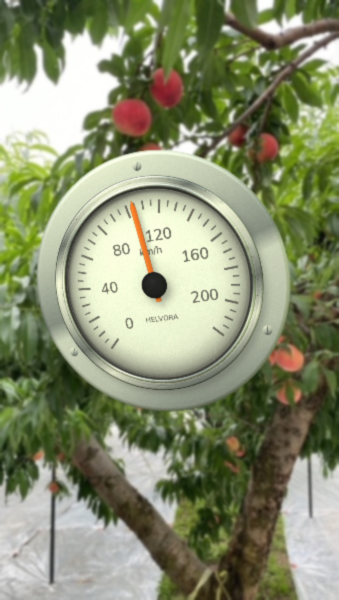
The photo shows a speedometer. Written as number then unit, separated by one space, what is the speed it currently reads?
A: 105 km/h
